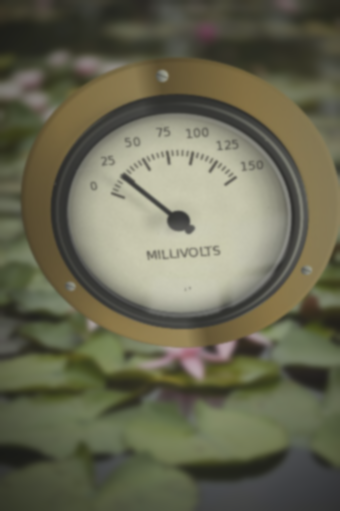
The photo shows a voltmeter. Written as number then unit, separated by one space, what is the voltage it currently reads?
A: 25 mV
